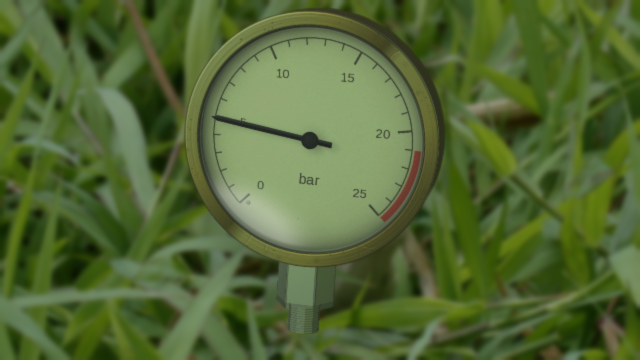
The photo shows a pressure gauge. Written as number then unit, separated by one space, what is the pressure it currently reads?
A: 5 bar
